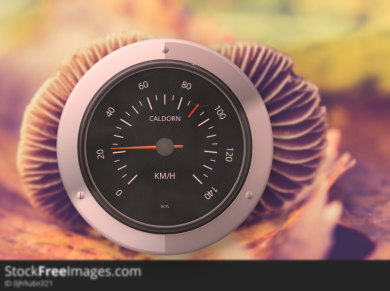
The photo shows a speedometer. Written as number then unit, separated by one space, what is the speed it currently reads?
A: 22.5 km/h
